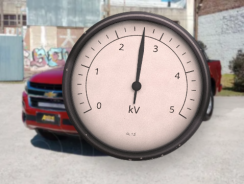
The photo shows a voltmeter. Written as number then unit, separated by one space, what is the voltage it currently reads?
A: 2.6 kV
